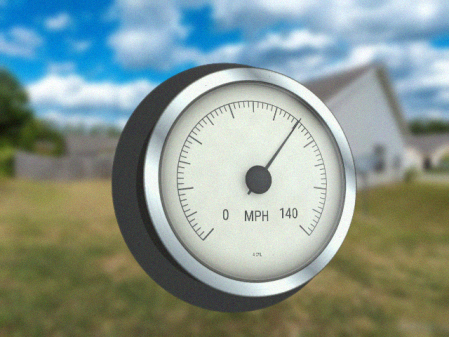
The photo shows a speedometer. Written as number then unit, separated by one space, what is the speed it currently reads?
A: 90 mph
